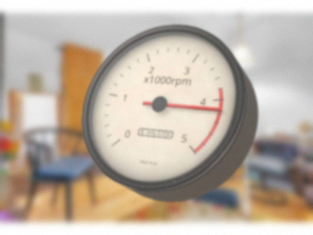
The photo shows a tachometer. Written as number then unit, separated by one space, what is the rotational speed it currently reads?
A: 4200 rpm
